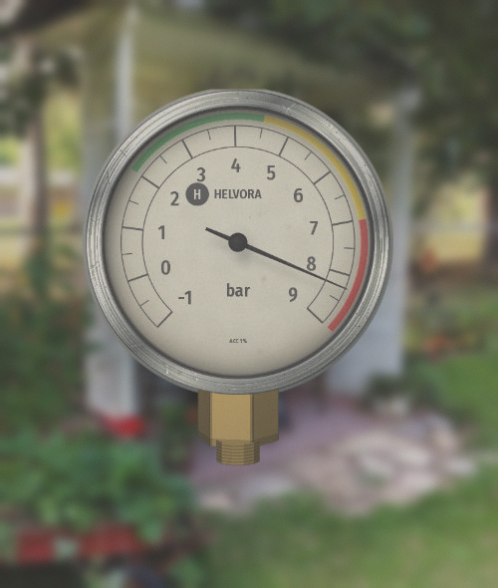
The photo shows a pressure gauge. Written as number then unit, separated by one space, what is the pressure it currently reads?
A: 8.25 bar
